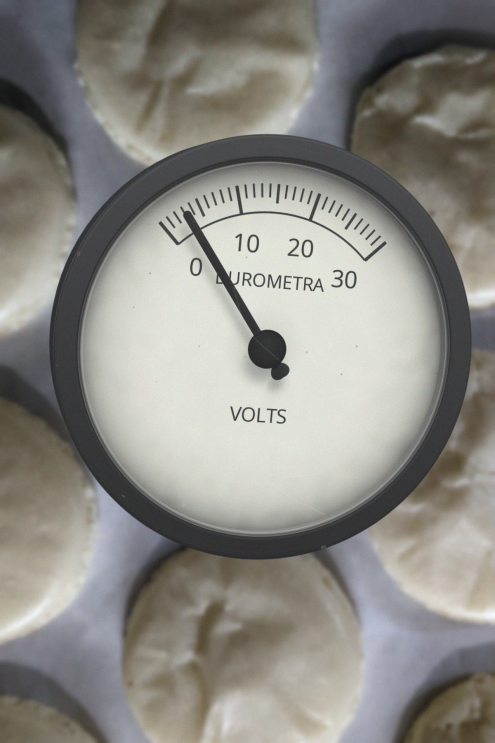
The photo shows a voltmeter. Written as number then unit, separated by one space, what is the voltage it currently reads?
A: 3 V
